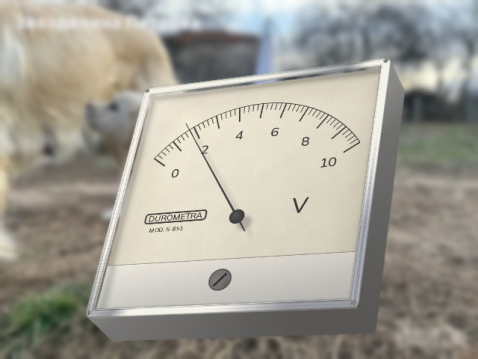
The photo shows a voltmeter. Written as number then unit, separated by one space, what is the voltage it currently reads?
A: 1.8 V
